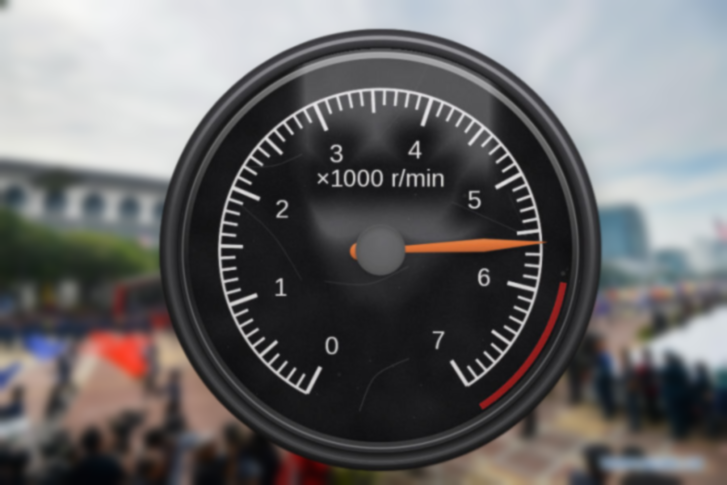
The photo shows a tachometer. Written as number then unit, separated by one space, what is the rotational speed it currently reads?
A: 5600 rpm
